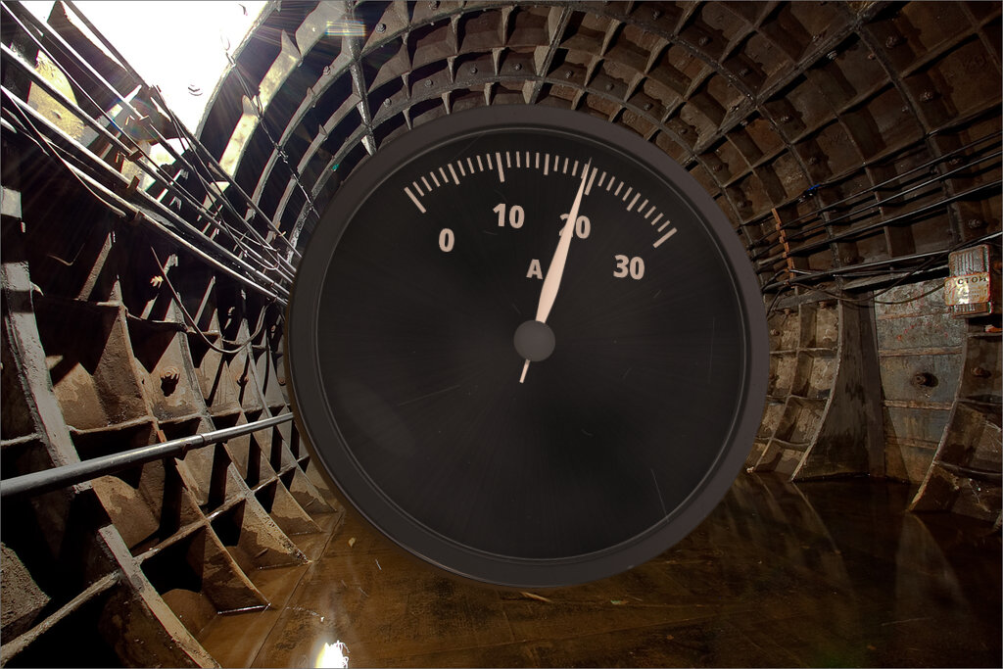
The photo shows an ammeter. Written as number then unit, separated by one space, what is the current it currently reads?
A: 19 A
